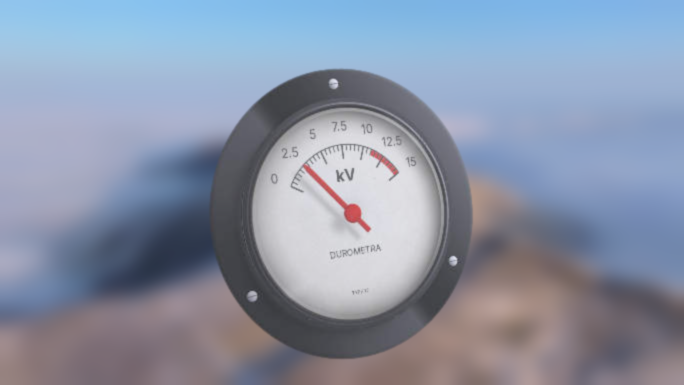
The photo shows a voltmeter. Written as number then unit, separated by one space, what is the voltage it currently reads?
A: 2.5 kV
